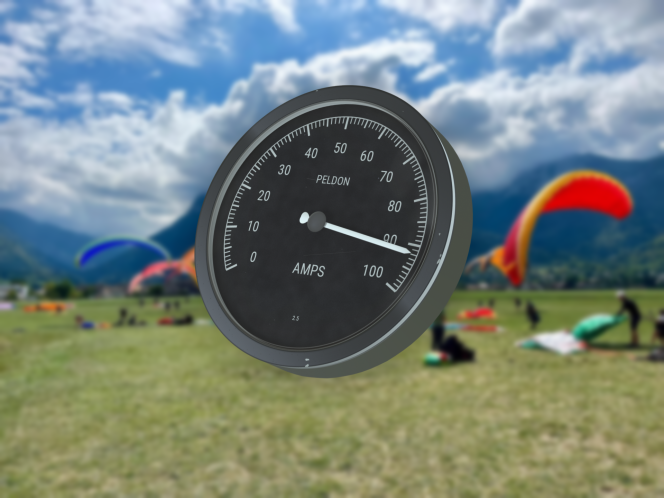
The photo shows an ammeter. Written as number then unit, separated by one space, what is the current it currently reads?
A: 92 A
